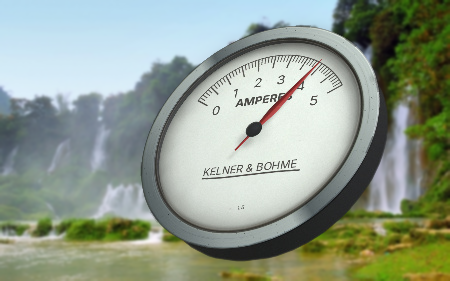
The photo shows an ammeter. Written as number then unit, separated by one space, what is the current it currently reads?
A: 4 A
